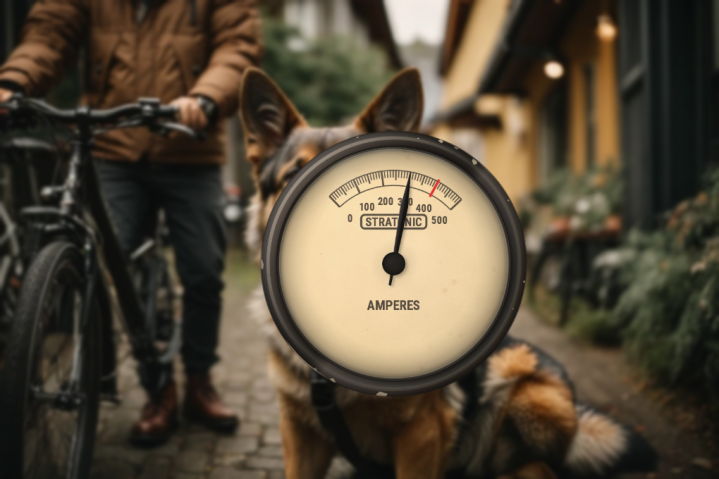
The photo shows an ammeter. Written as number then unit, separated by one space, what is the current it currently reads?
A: 300 A
